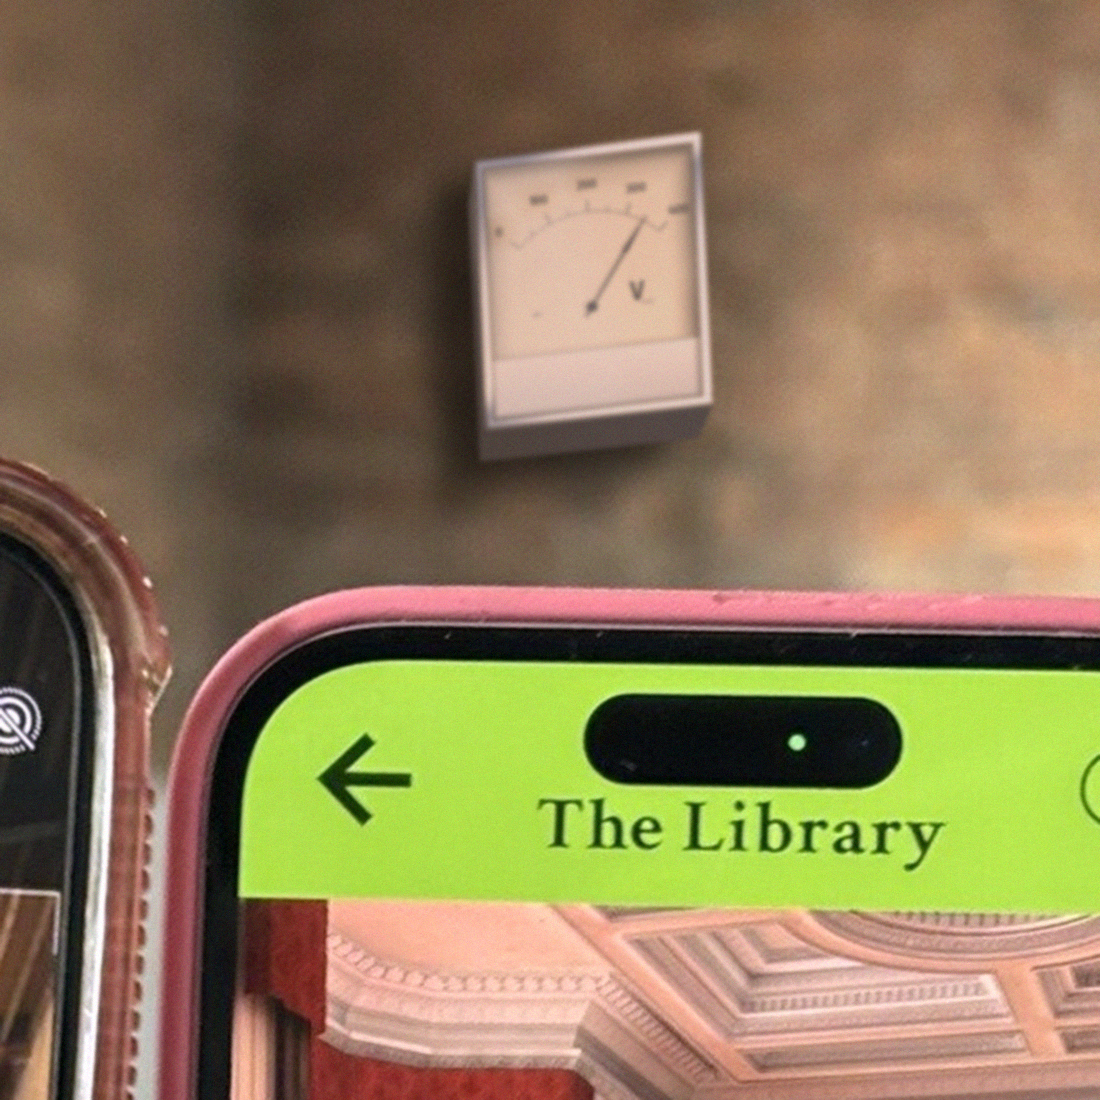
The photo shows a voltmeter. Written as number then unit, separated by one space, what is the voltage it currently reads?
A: 350 V
